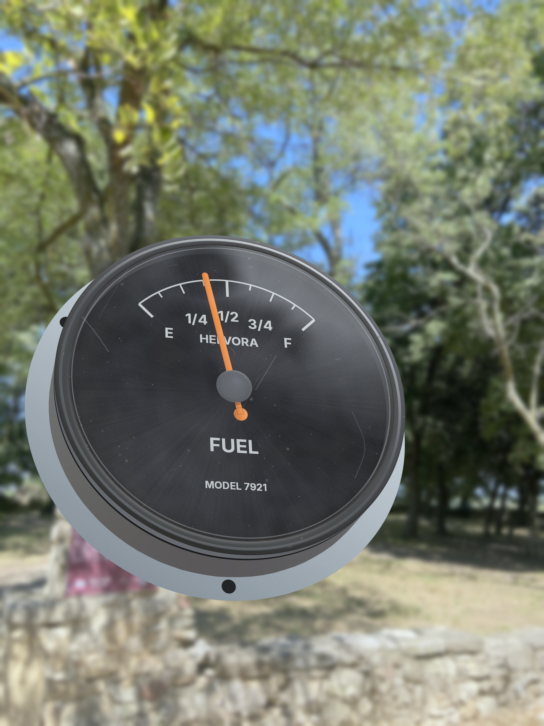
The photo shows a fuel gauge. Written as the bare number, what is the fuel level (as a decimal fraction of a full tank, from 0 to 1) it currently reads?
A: 0.375
